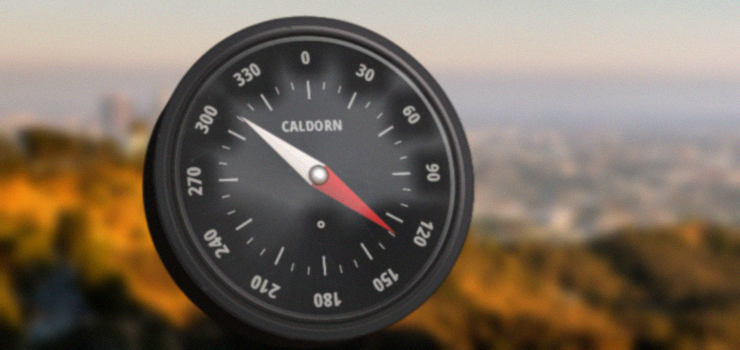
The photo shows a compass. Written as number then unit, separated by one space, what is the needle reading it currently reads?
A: 130 °
